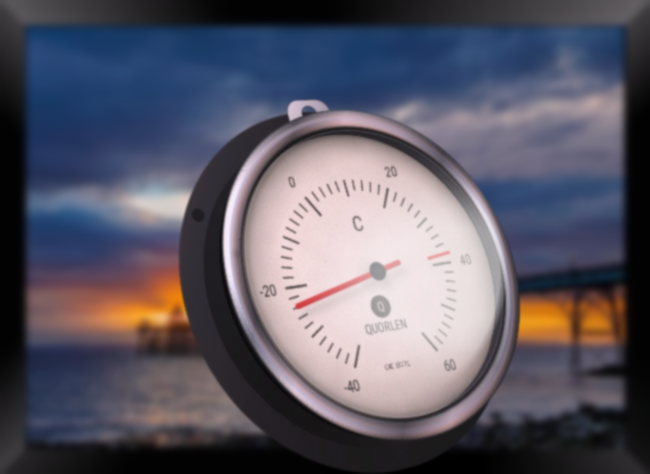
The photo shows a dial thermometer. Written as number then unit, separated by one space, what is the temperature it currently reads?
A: -24 °C
